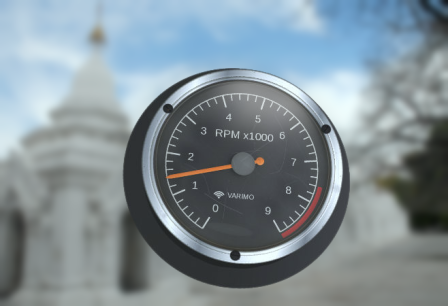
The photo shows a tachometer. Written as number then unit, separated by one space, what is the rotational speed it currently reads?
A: 1400 rpm
